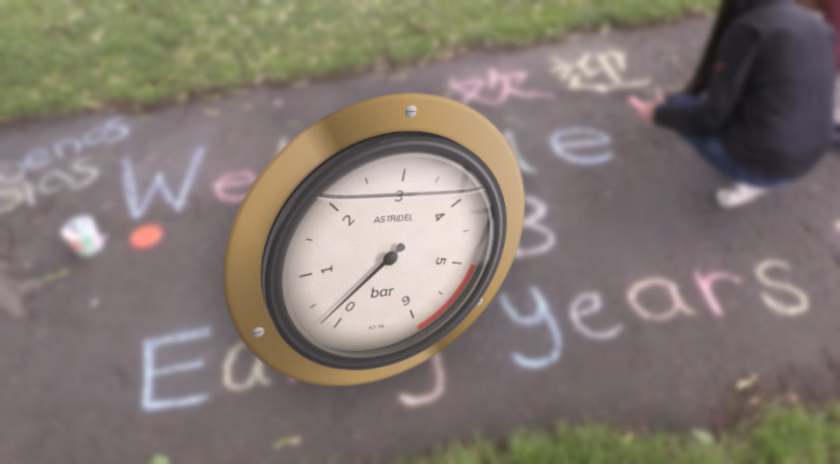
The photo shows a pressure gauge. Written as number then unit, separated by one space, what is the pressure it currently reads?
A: 0.25 bar
